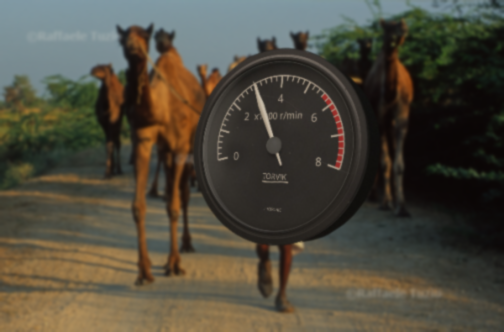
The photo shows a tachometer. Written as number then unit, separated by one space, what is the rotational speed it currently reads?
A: 3000 rpm
